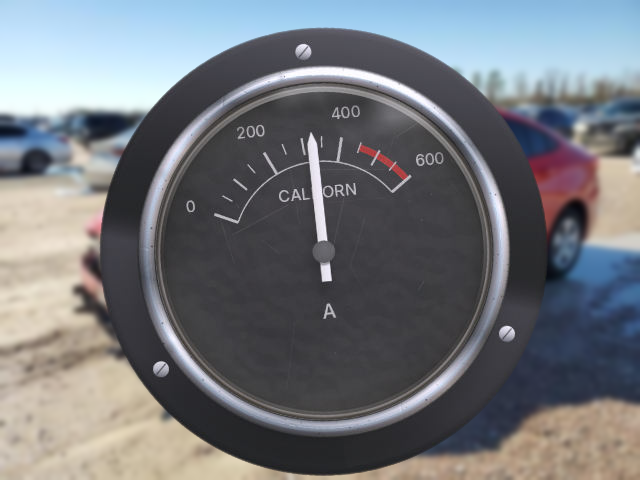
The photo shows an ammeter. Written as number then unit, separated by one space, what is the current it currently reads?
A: 325 A
